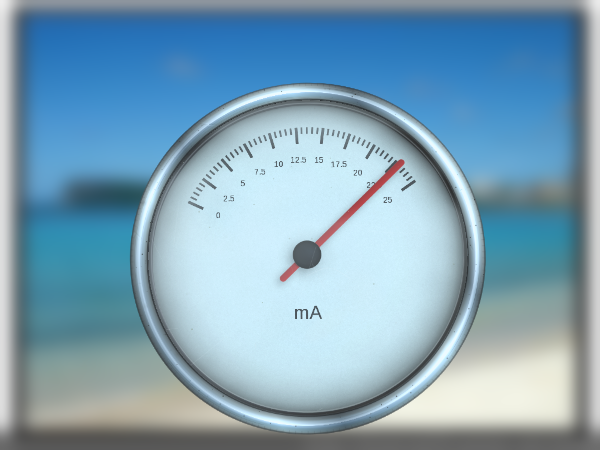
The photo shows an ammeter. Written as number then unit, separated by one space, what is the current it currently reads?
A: 23 mA
